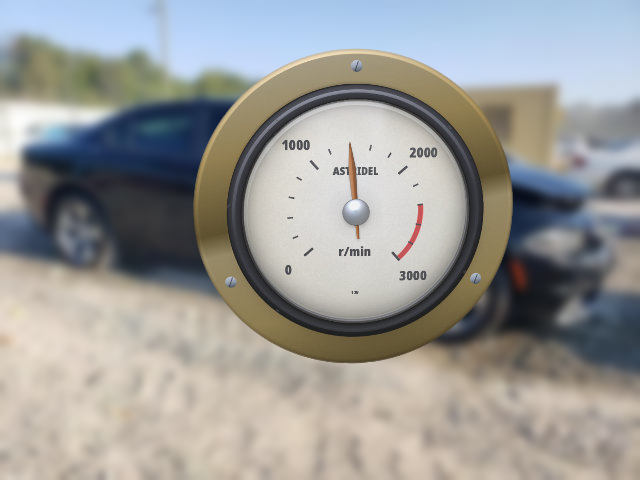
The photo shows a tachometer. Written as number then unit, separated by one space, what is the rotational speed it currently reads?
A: 1400 rpm
